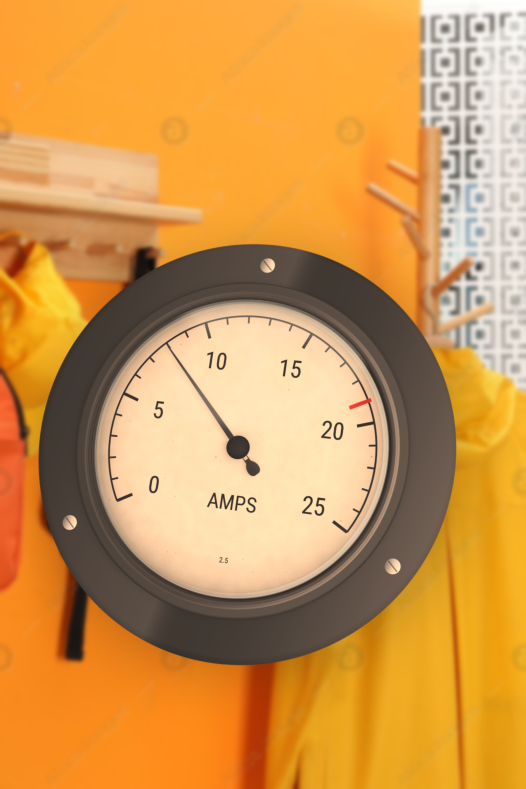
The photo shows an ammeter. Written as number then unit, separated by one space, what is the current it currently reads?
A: 8 A
